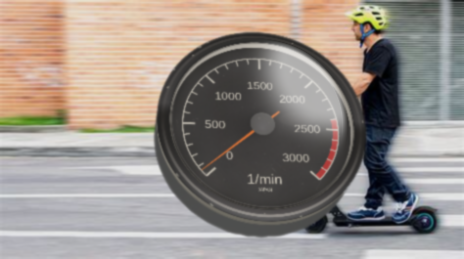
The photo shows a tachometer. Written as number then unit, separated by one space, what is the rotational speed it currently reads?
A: 50 rpm
